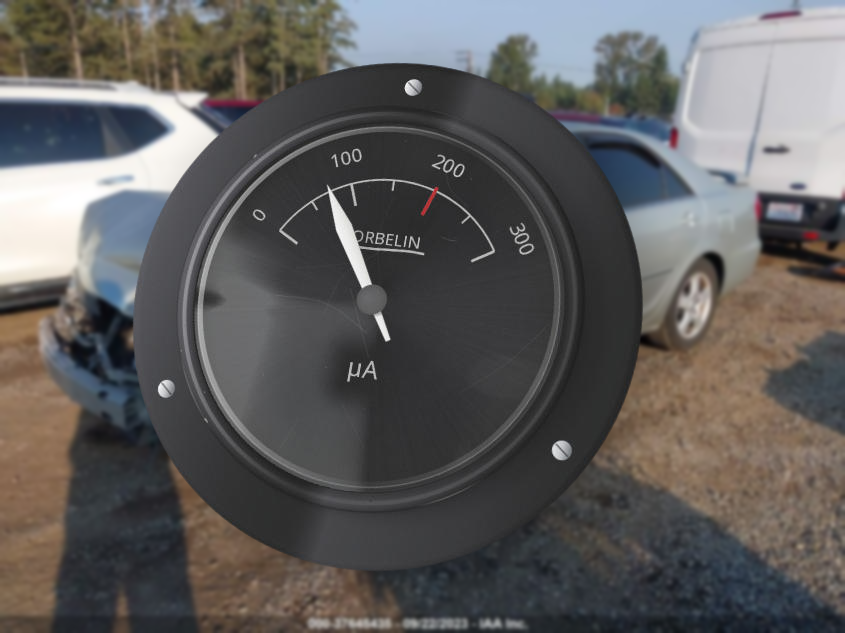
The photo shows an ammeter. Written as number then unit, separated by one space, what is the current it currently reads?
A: 75 µA
